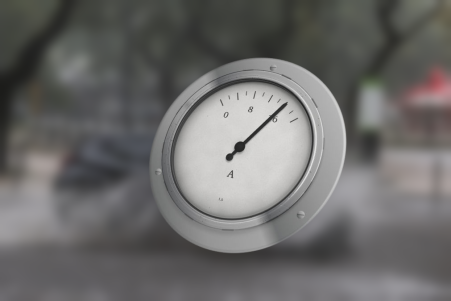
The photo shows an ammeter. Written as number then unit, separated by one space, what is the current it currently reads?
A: 16 A
